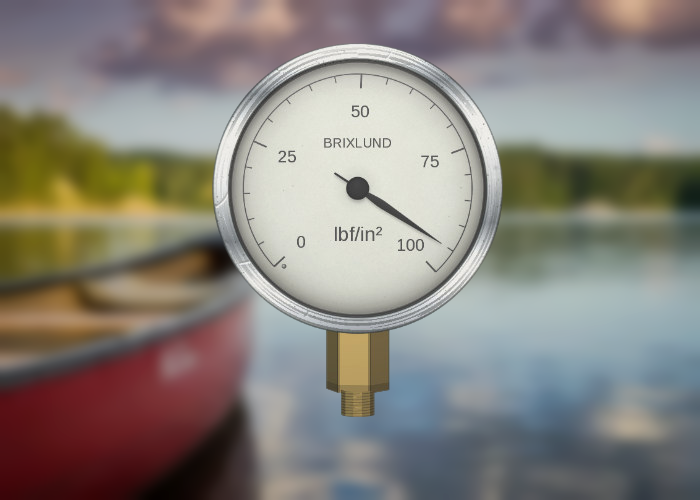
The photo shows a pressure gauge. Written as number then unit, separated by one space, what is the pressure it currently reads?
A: 95 psi
